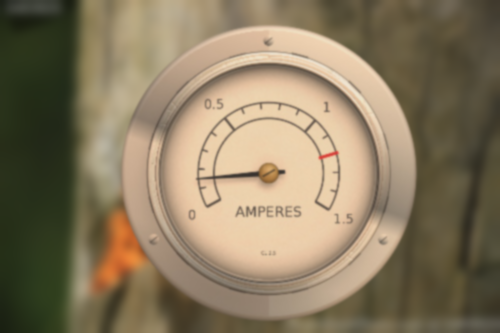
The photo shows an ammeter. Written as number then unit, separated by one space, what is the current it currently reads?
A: 0.15 A
